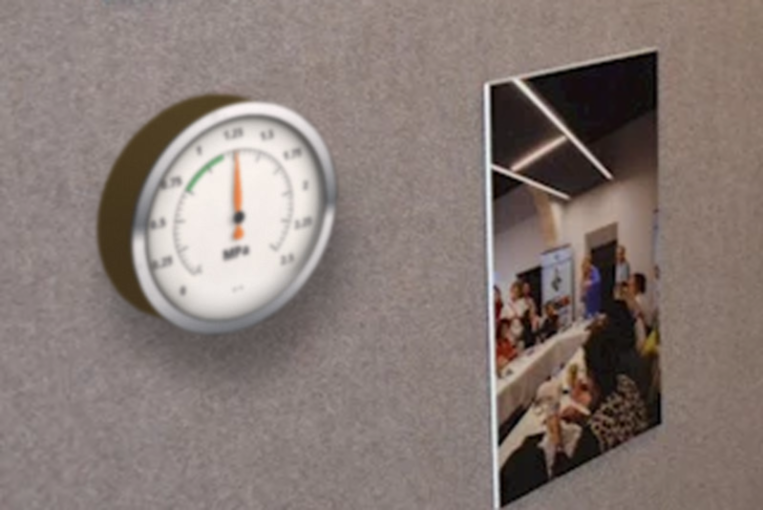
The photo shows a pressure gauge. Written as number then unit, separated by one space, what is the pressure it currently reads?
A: 1.25 MPa
